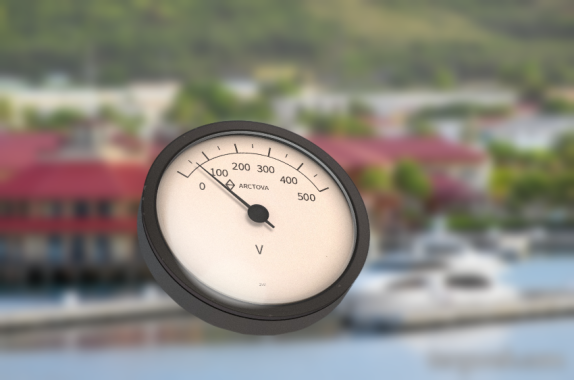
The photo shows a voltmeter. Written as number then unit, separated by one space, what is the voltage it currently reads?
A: 50 V
